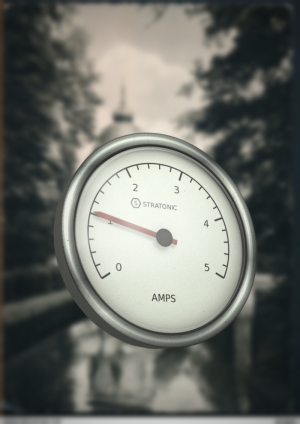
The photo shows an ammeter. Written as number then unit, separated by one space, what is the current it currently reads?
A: 1 A
